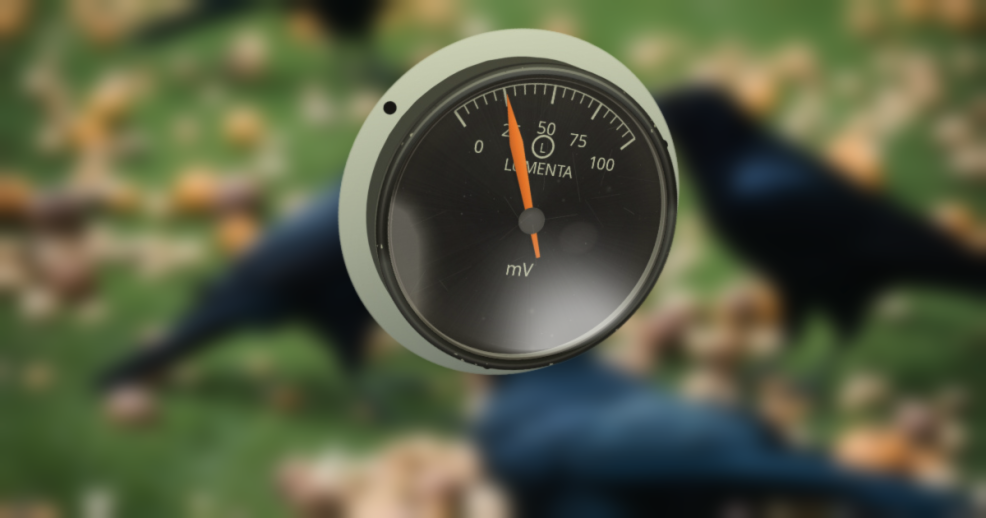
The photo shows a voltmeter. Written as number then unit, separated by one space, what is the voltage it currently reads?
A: 25 mV
